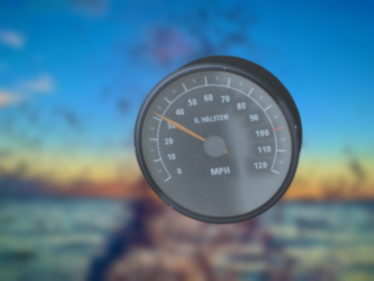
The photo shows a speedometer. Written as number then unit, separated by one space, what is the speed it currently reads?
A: 32.5 mph
